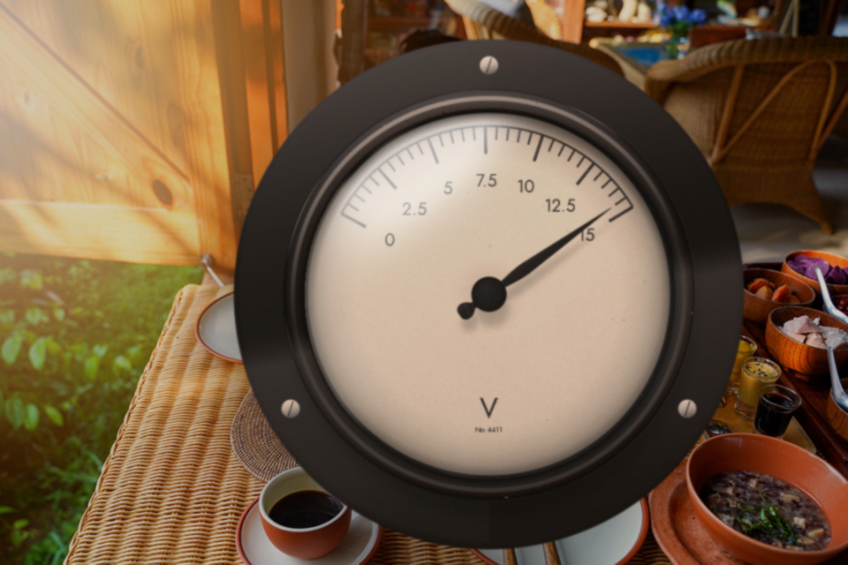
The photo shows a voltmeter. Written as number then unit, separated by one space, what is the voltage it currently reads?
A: 14.5 V
